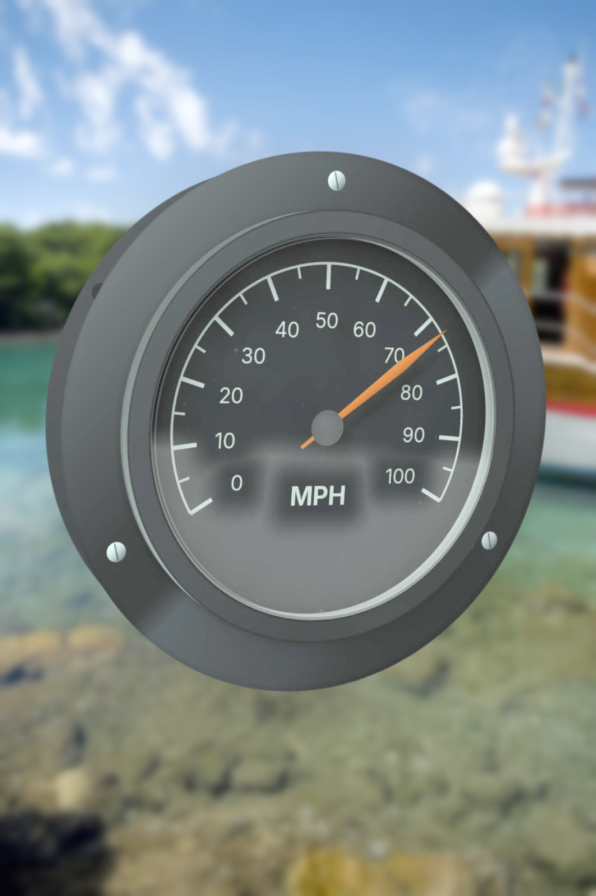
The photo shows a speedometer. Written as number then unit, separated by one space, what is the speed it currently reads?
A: 72.5 mph
